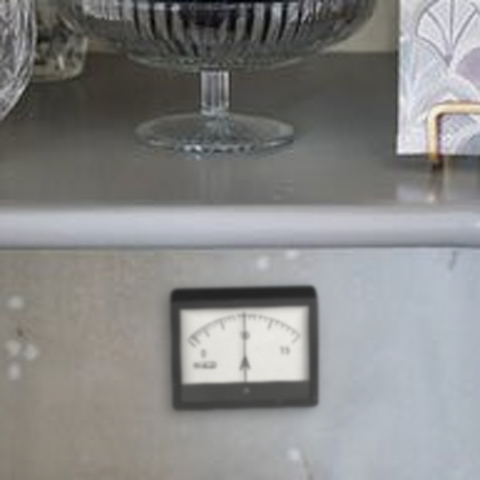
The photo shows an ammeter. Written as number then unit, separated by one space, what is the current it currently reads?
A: 10 A
